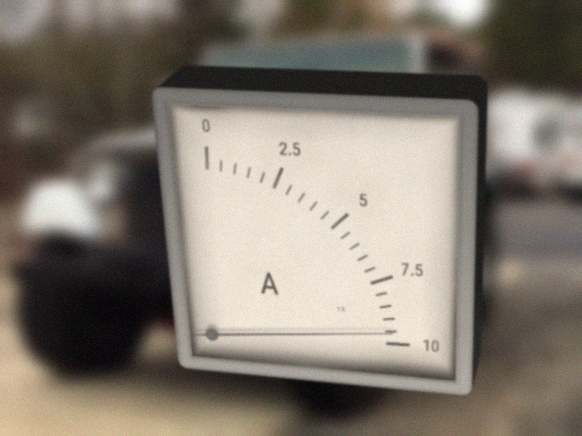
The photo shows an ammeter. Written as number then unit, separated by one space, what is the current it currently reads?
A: 9.5 A
